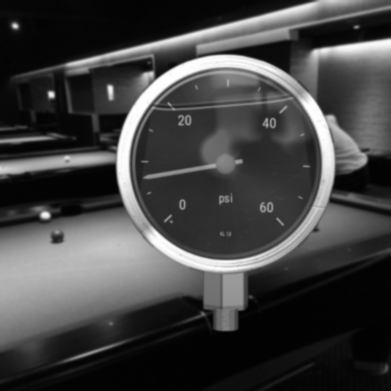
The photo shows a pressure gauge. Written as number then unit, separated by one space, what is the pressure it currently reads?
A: 7.5 psi
